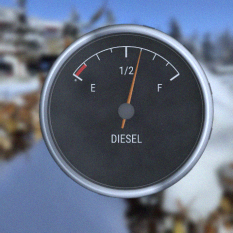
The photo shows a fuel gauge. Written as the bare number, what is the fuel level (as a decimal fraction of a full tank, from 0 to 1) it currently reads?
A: 0.625
